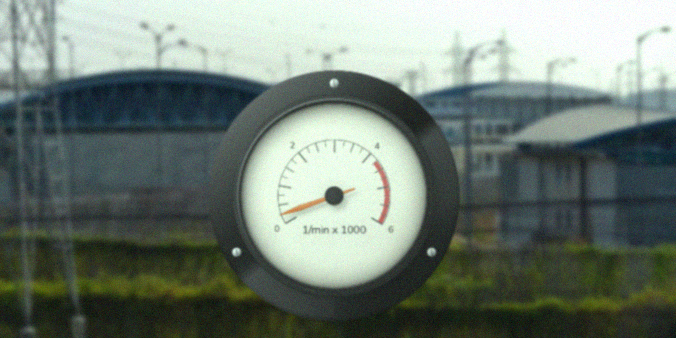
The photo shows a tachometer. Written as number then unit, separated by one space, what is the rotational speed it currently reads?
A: 250 rpm
